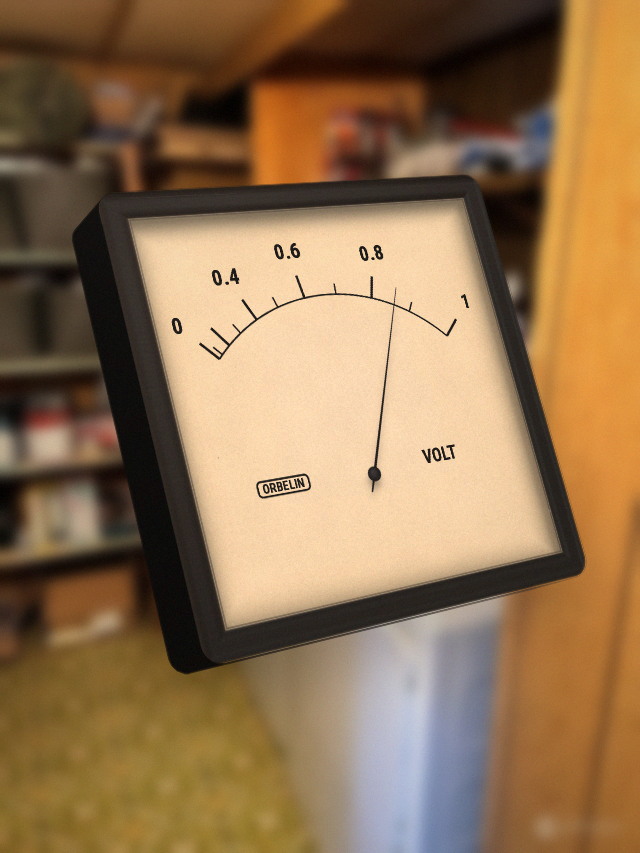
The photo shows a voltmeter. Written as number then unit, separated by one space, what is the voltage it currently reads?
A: 0.85 V
